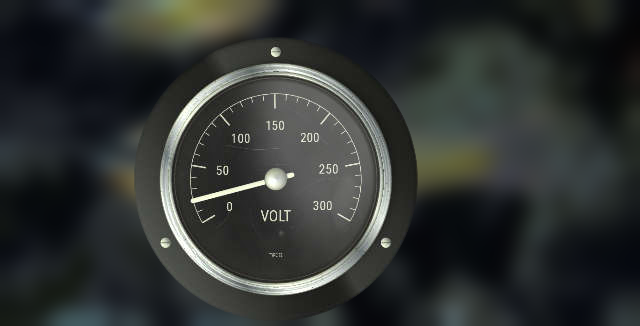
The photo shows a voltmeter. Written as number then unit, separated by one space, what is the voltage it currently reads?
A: 20 V
